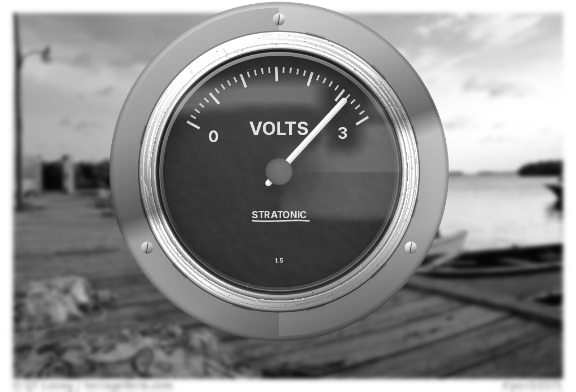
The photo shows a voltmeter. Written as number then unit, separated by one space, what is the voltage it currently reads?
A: 2.6 V
